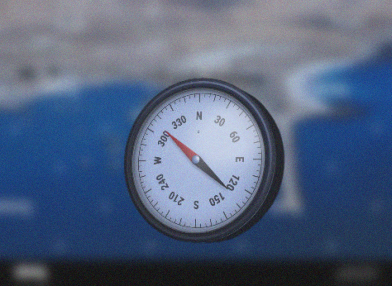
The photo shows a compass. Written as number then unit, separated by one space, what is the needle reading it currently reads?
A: 310 °
